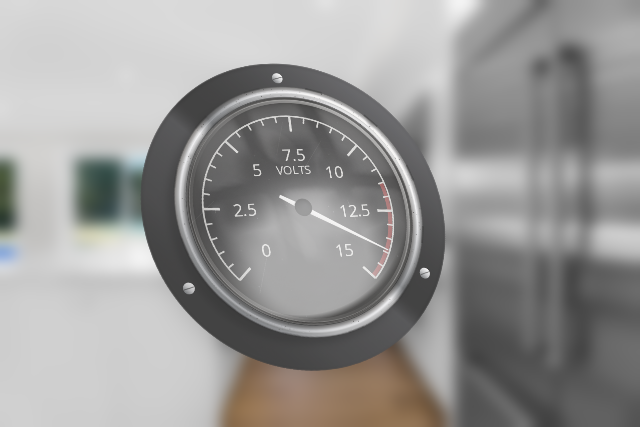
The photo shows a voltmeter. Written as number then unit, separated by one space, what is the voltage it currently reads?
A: 14 V
